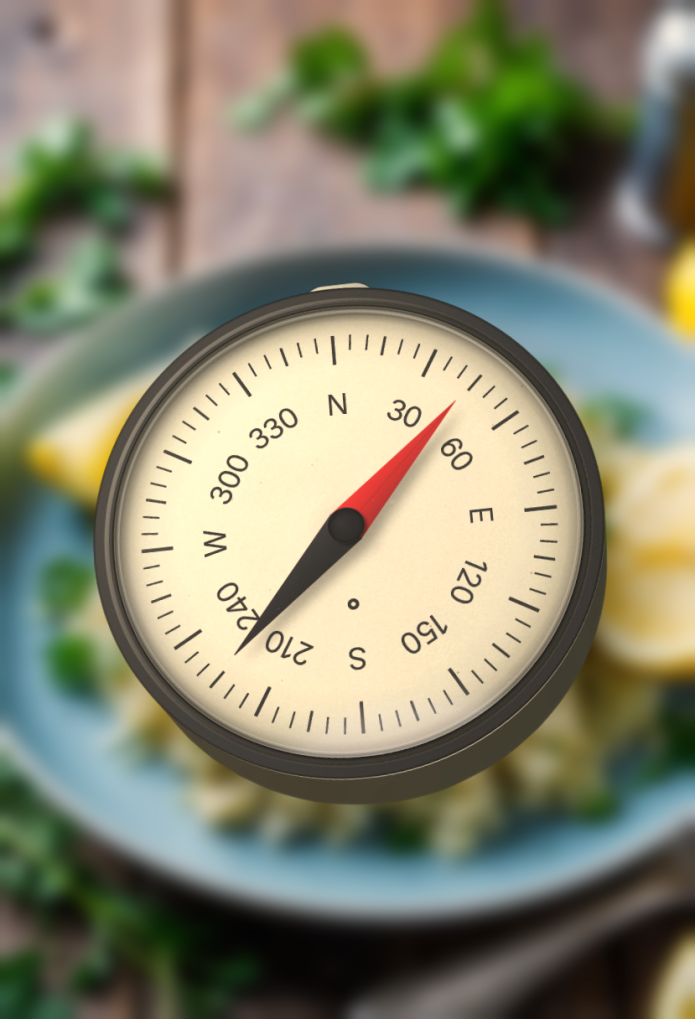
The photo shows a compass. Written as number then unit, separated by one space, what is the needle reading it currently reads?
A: 45 °
